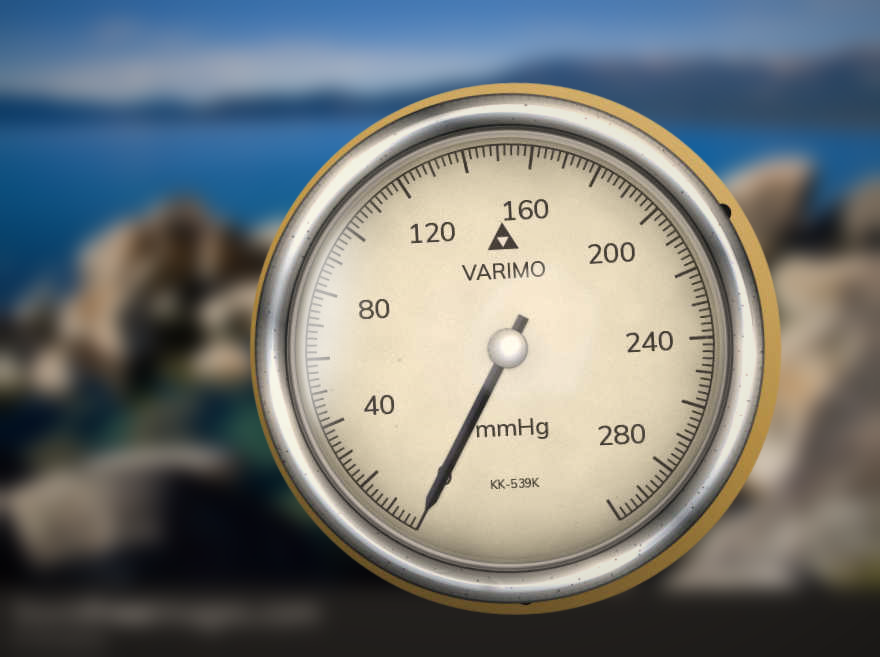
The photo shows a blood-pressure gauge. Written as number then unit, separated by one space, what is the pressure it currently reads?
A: 0 mmHg
